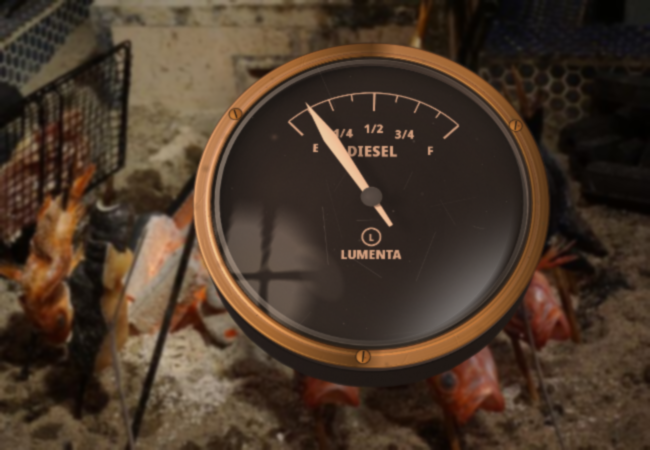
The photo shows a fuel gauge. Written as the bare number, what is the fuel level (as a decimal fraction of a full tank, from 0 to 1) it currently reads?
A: 0.125
